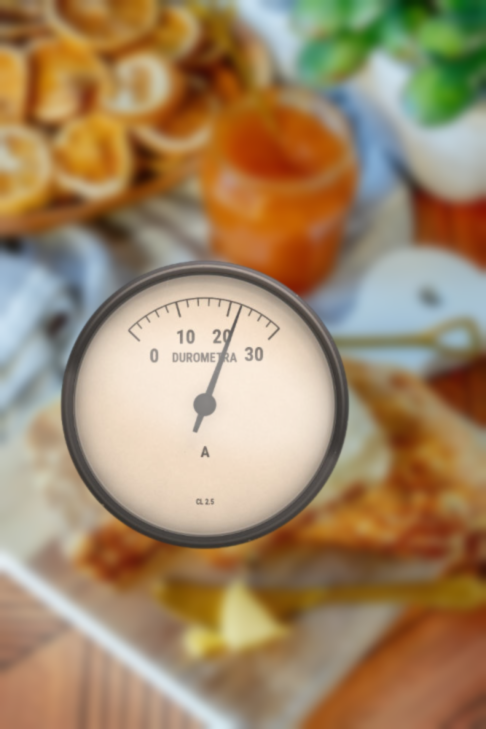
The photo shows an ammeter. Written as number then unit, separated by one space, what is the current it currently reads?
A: 22 A
